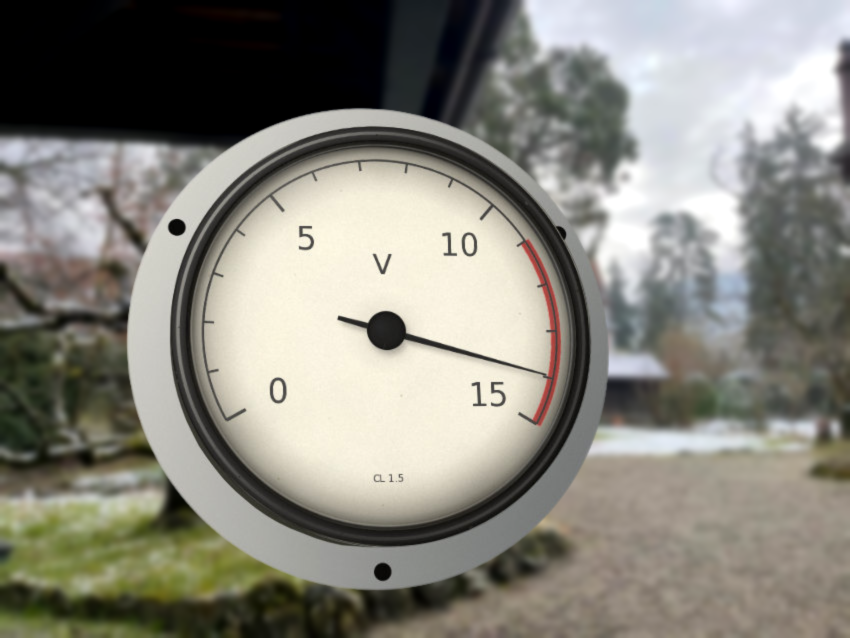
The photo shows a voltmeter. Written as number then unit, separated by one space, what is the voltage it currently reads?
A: 14 V
